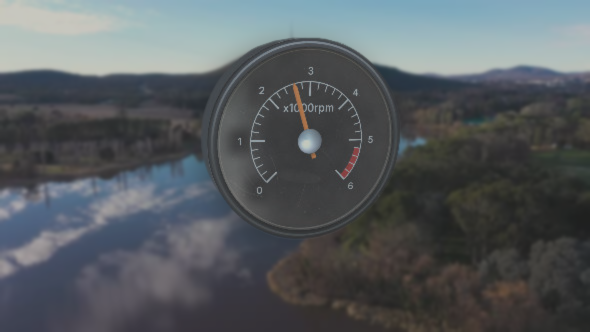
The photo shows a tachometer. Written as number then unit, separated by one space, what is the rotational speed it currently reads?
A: 2600 rpm
